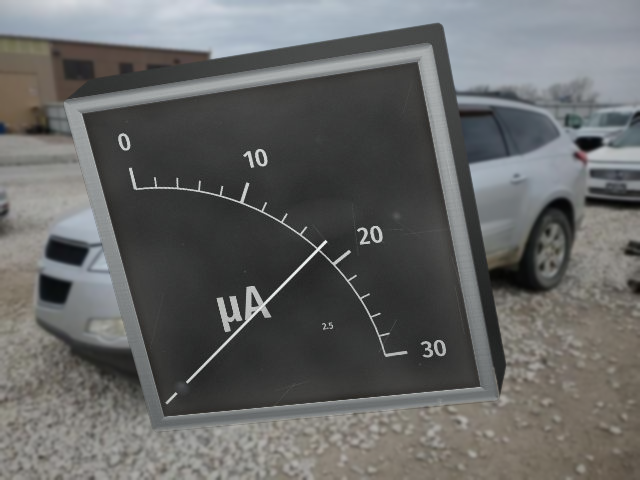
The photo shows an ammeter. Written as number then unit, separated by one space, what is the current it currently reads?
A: 18 µA
